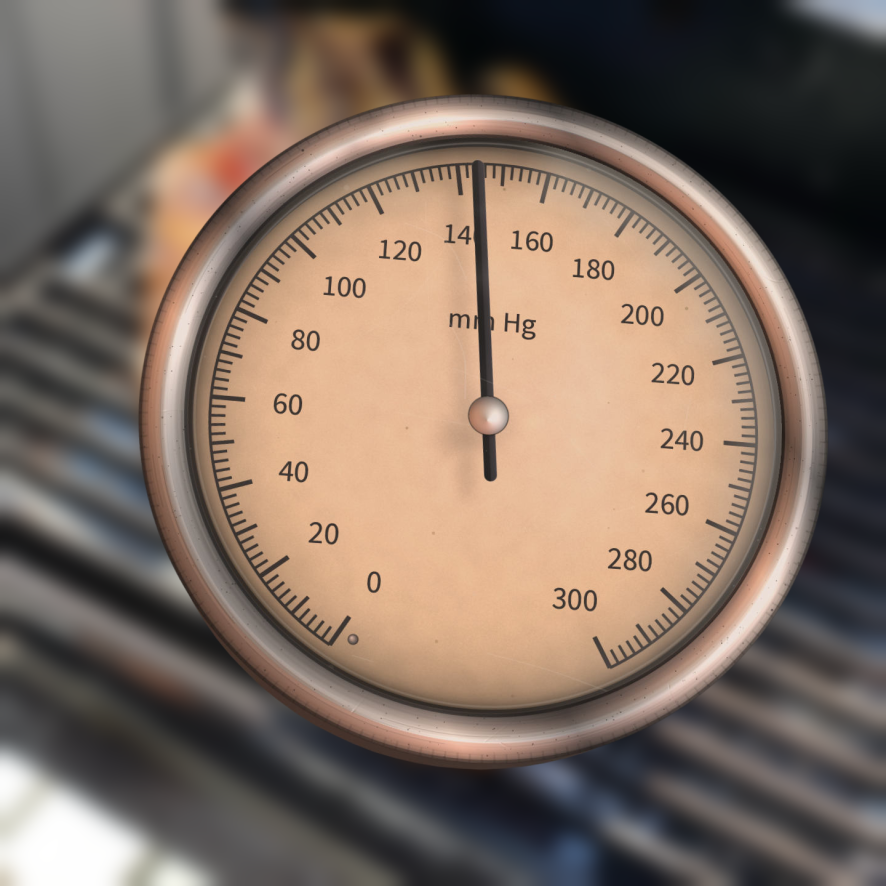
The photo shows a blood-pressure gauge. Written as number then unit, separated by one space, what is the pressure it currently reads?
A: 144 mmHg
